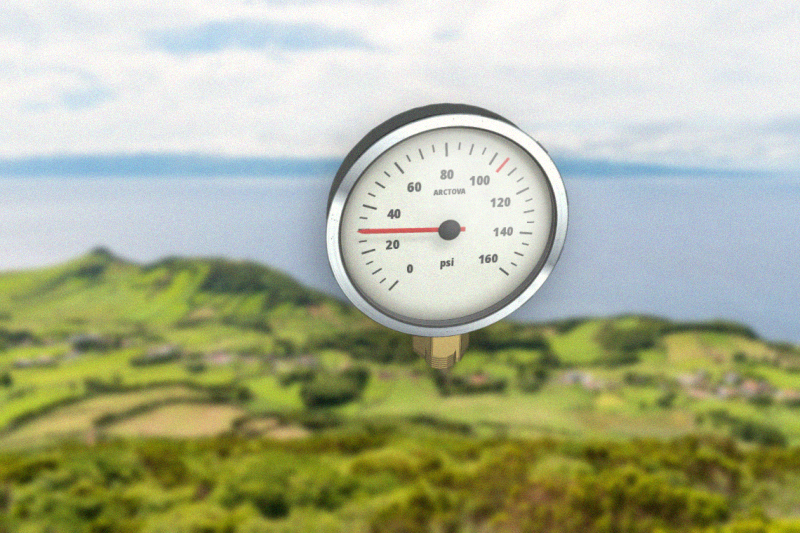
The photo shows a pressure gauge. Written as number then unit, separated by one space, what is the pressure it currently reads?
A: 30 psi
